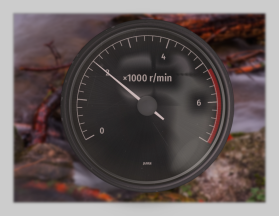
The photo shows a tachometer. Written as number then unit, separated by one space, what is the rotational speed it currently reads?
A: 2000 rpm
